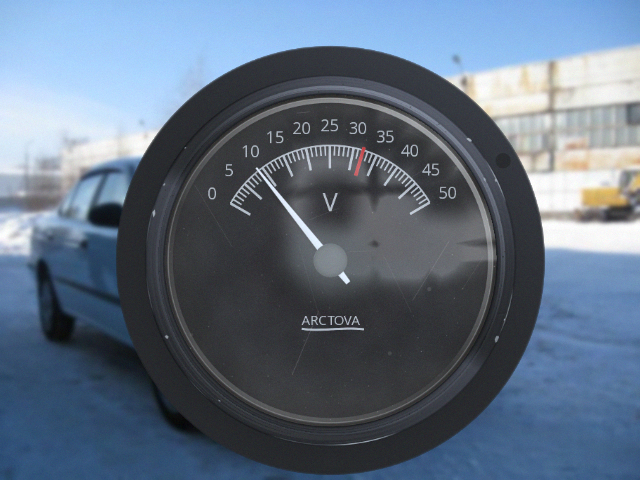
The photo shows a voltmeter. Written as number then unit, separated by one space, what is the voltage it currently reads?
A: 9 V
